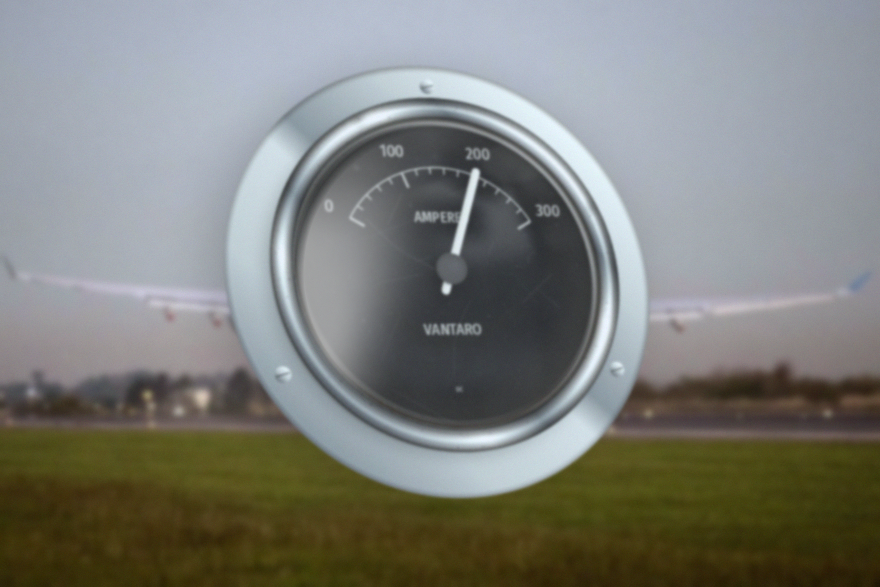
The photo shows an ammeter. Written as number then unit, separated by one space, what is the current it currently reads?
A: 200 A
